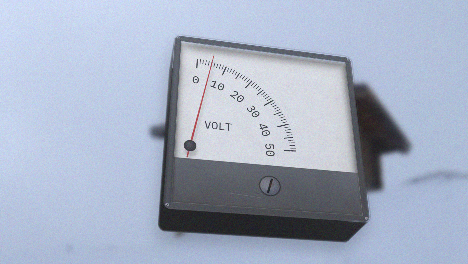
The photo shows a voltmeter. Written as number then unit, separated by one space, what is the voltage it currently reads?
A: 5 V
